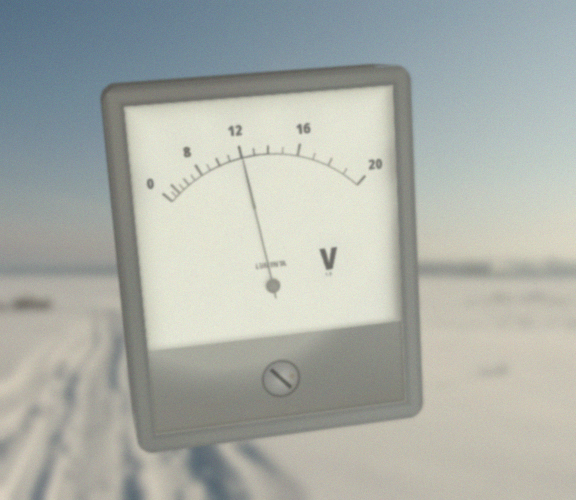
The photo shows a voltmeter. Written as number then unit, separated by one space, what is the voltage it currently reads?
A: 12 V
